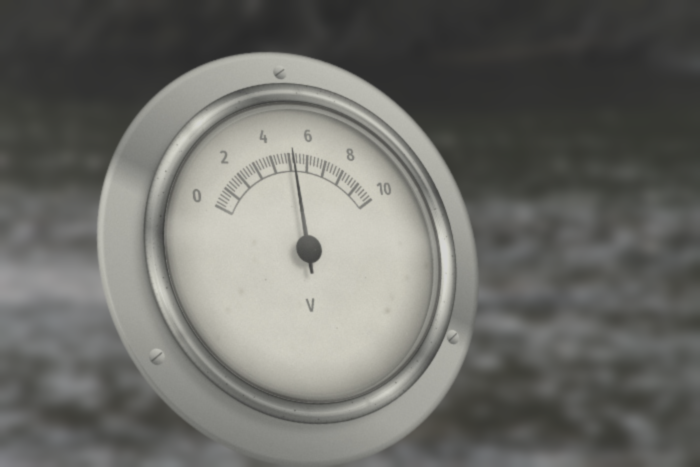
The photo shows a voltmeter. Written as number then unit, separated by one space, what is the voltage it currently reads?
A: 5 V
